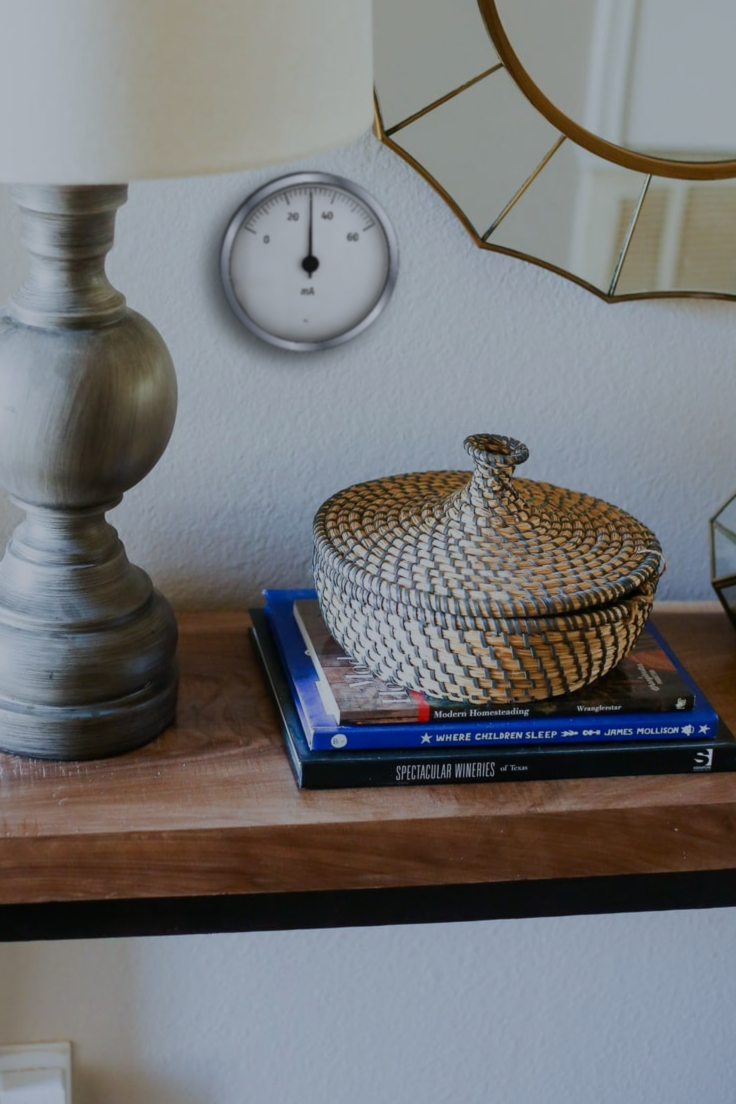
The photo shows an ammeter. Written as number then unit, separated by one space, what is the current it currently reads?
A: 30 mA
